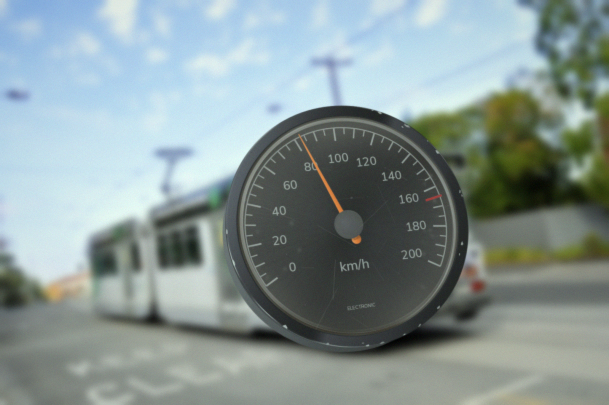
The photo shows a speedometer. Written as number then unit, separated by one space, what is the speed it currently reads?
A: 82.5 km/h
